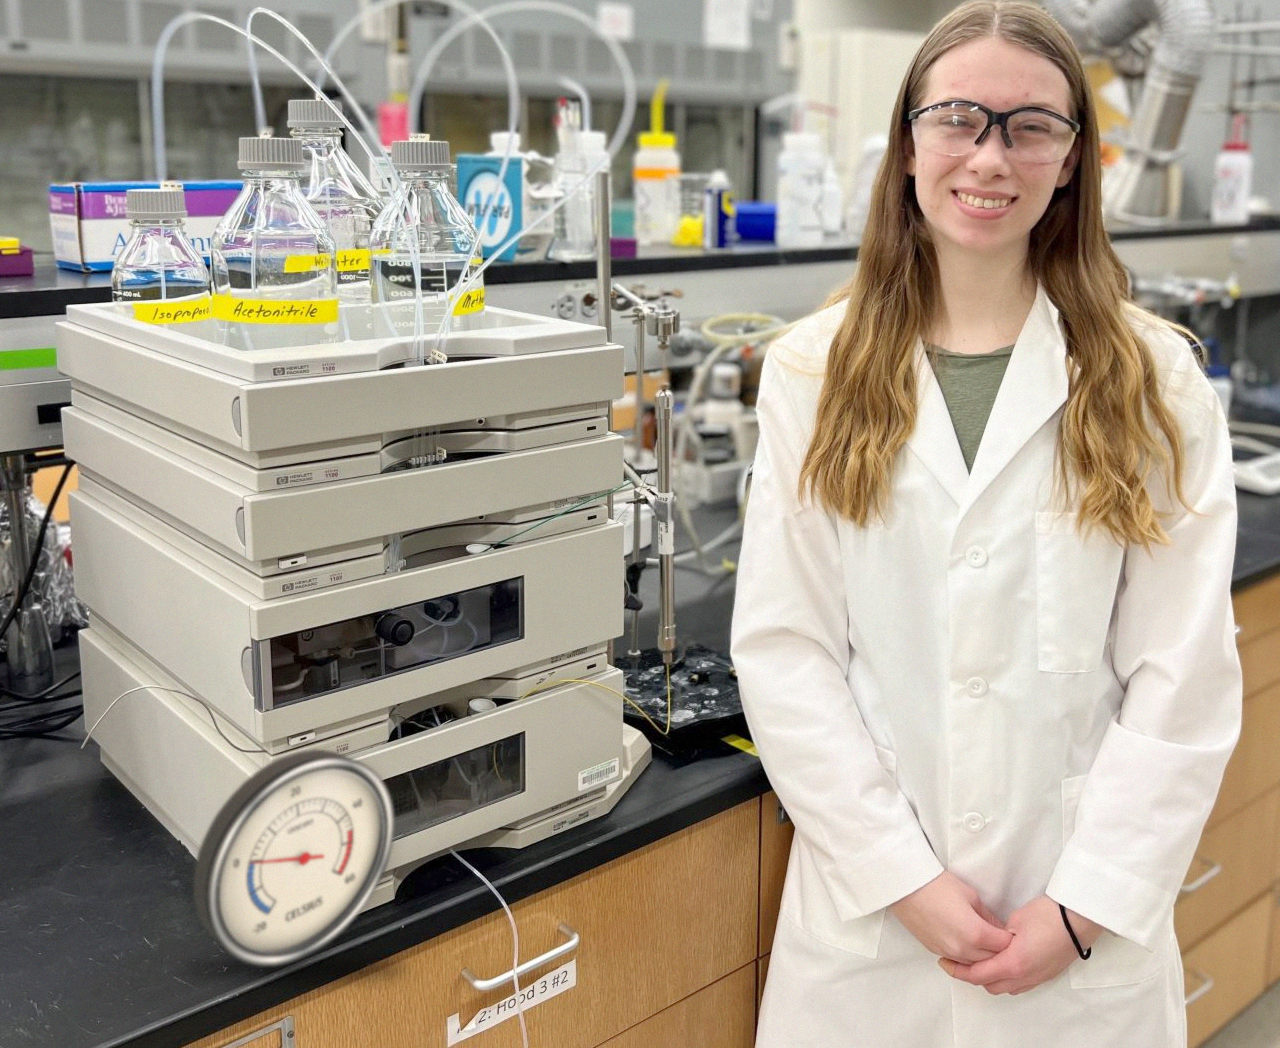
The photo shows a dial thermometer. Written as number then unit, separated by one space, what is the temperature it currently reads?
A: 0 °C
